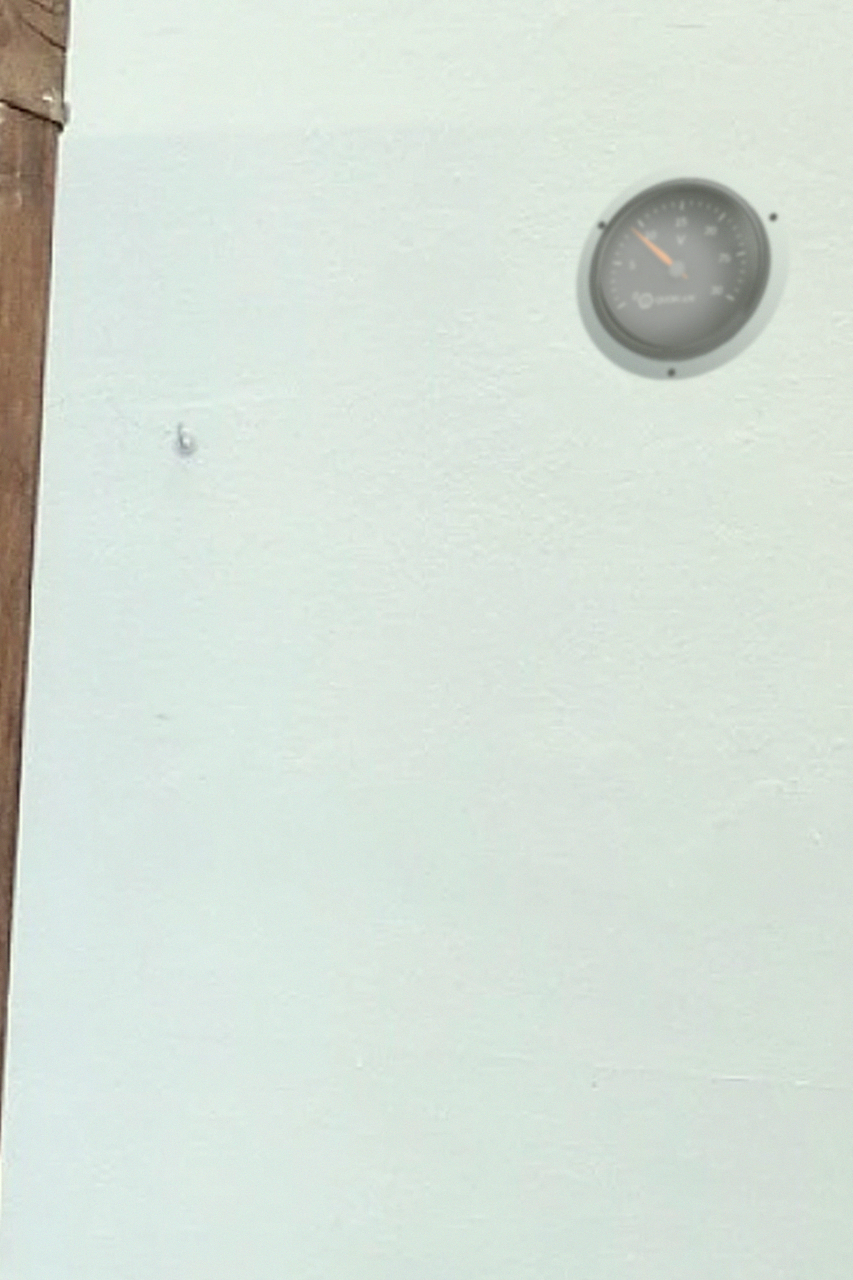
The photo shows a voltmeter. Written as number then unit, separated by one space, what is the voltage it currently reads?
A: 9 V
